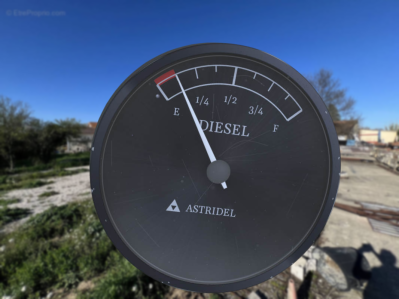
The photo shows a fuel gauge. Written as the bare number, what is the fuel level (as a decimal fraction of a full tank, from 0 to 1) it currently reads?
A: 0.125
